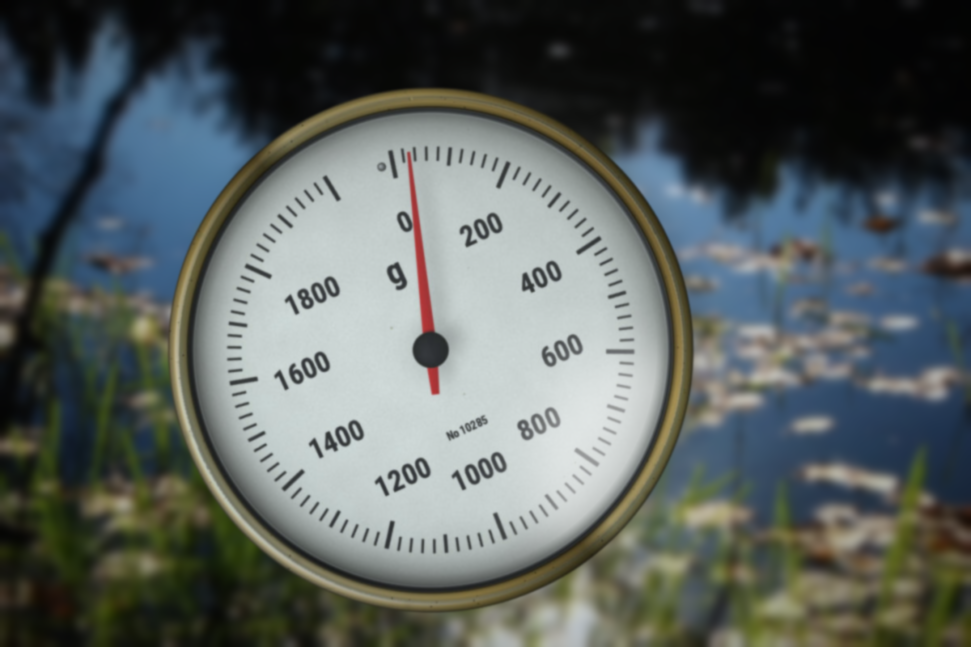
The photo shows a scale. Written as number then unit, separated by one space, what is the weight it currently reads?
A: 30 g
